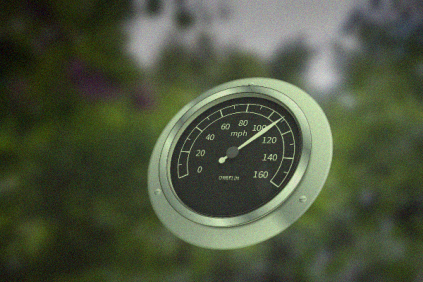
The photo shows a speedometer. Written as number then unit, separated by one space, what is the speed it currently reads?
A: 110 mph
